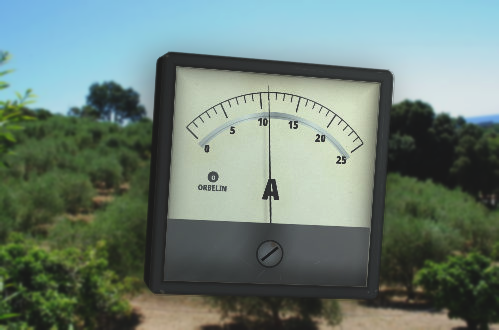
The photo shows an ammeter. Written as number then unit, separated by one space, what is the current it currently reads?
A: 11 A
